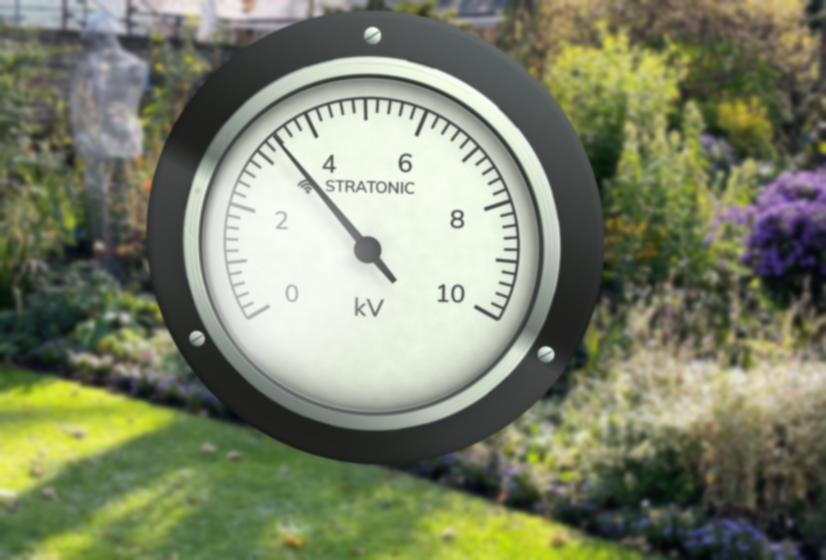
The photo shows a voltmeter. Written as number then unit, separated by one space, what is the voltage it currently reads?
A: 3.4 kV
